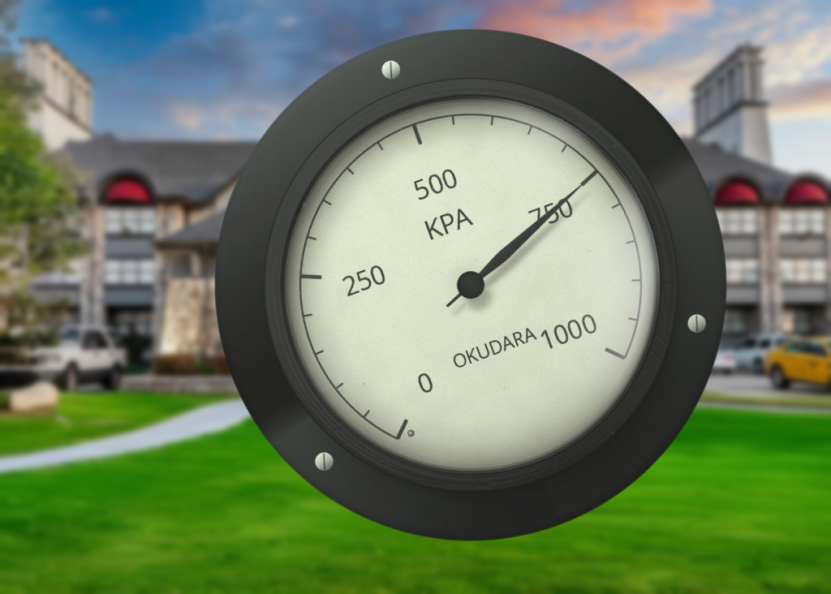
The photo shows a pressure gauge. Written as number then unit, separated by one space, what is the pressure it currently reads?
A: 750 kPa
